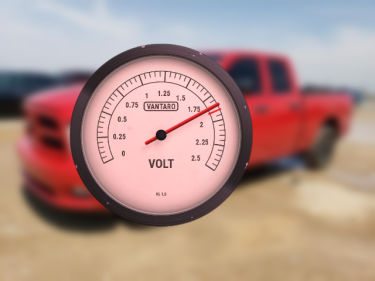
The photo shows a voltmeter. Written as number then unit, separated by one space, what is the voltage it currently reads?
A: 1.85 V
